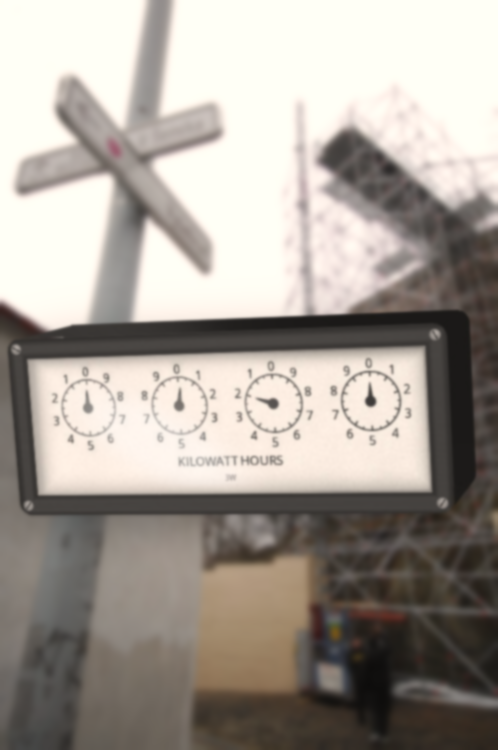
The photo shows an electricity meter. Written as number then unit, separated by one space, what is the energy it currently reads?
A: 20 kWh
